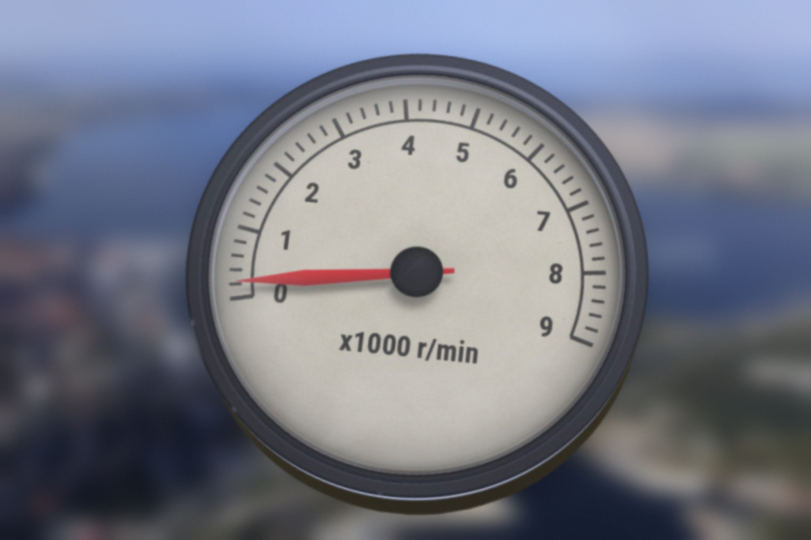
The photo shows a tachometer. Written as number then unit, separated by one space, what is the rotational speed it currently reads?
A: 200 rpm
